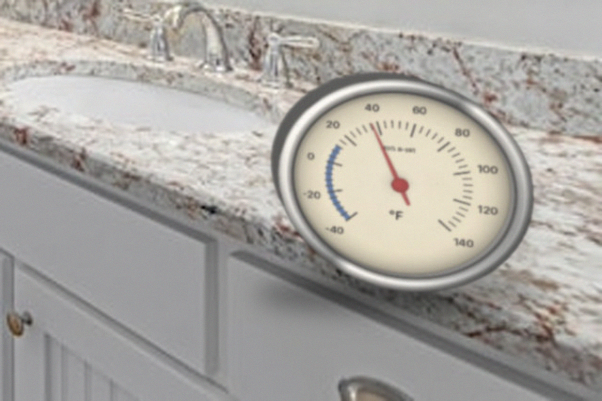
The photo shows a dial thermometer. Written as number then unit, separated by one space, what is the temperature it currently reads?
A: 36 °F
